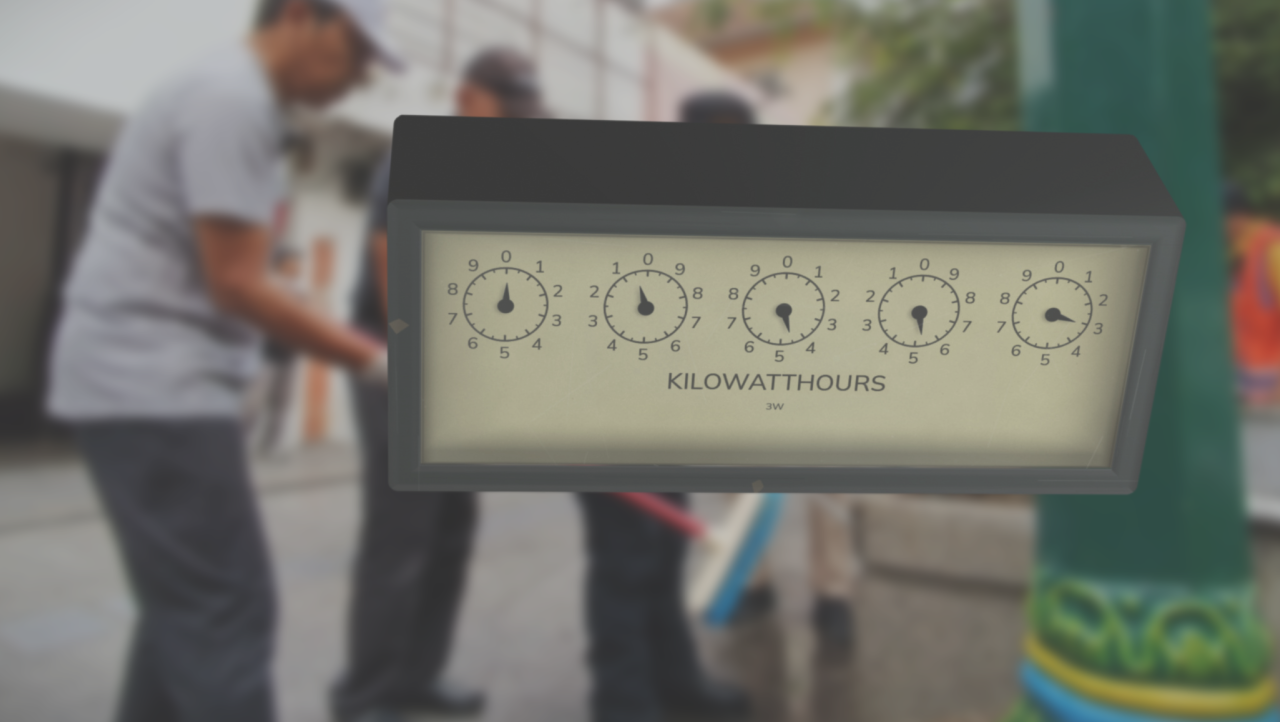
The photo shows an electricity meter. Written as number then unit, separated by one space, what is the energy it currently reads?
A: 453 kWh
